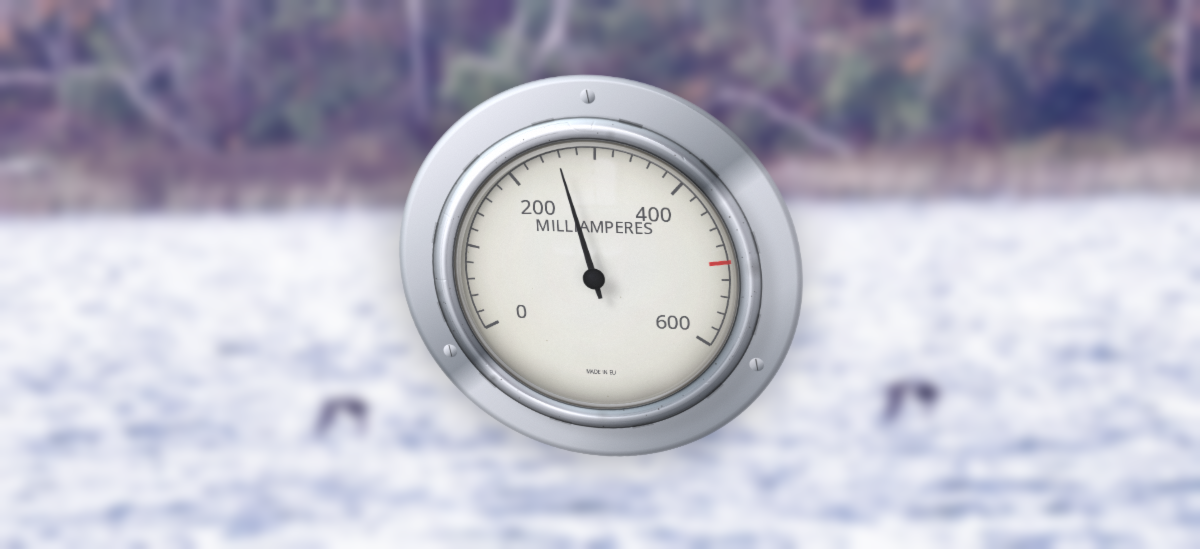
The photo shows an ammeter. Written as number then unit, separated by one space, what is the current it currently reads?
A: 260 mA
